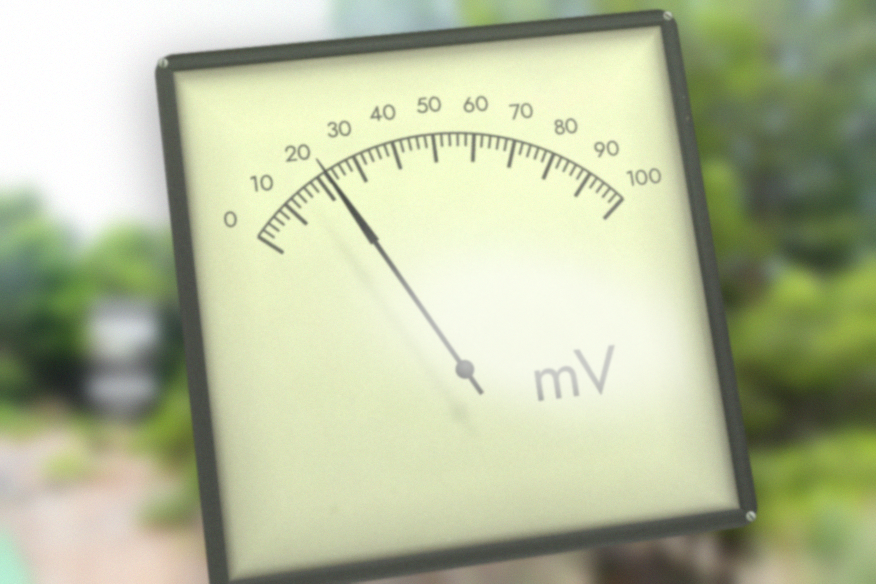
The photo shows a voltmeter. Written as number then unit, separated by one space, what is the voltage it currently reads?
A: 22 mV
